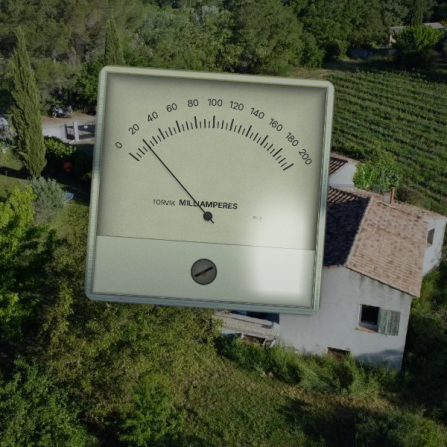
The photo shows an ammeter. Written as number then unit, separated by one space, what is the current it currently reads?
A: 20 mA
